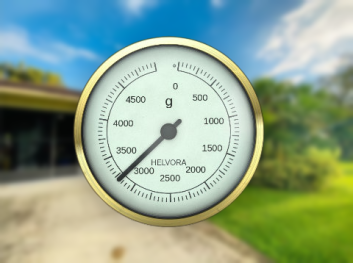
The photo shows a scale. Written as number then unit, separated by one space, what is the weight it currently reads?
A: 3200 g
